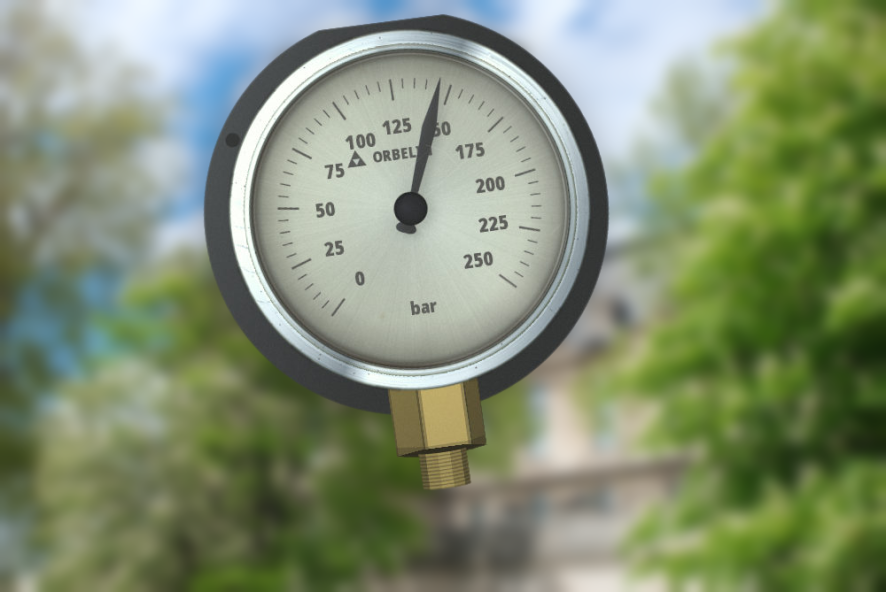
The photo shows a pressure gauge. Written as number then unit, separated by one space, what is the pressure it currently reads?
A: 145 bar
